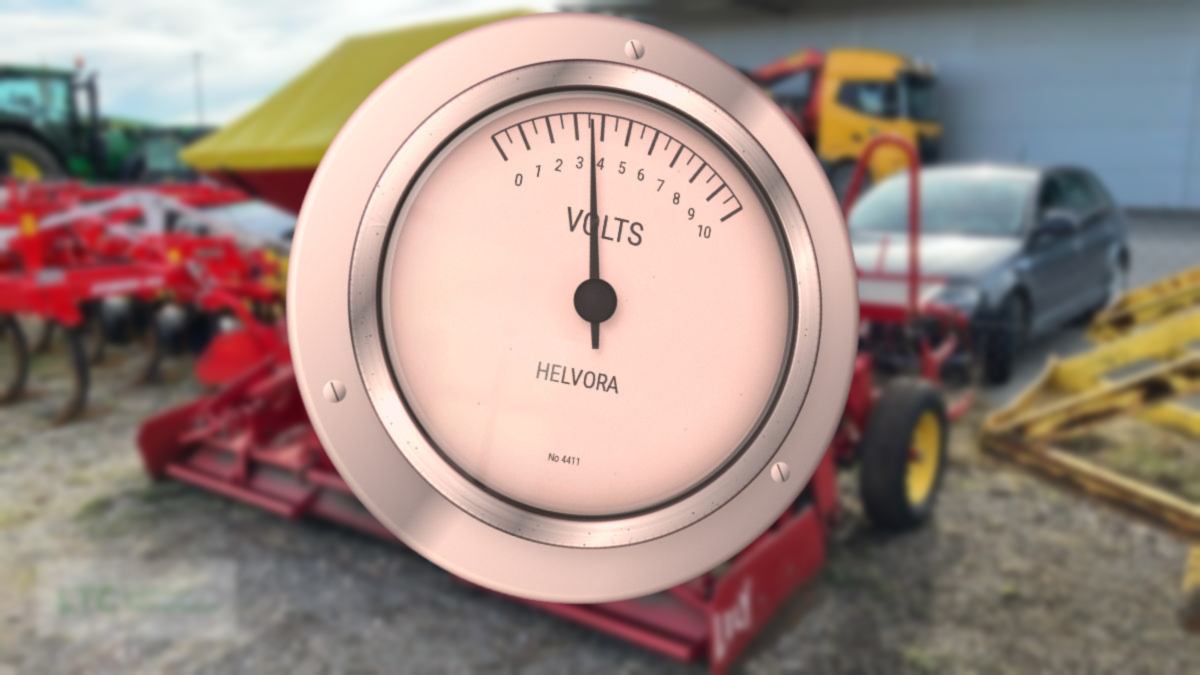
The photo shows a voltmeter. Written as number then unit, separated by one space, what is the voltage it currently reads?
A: 3.5 V
